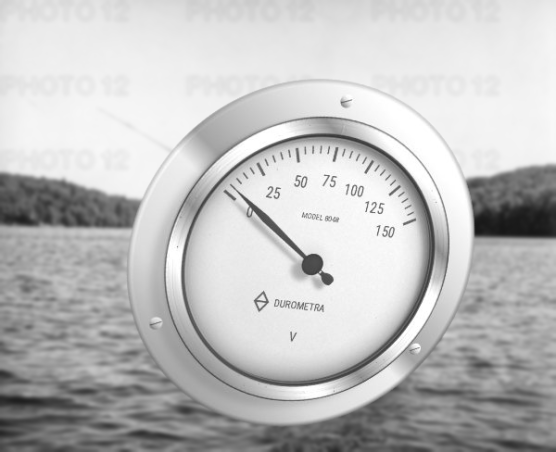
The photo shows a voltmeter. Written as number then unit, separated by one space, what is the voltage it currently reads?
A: 5 V
